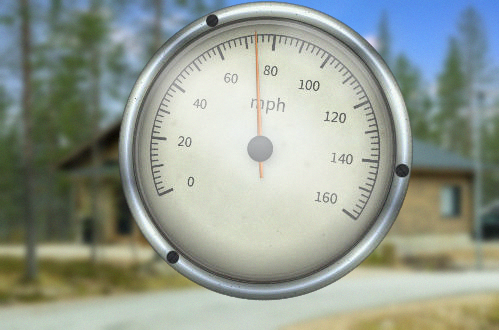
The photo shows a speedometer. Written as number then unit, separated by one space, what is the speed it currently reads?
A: 74 mph
